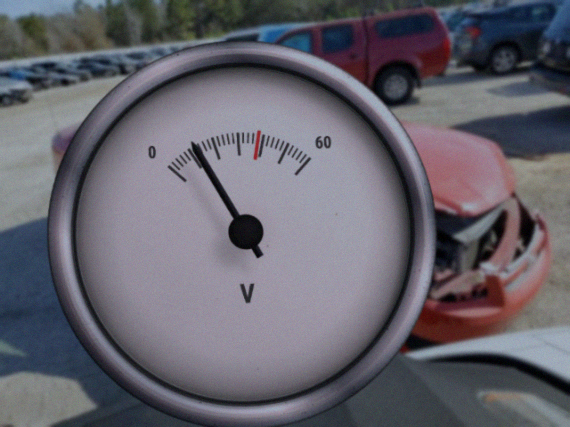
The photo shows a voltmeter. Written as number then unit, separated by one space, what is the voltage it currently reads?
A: 12 V
